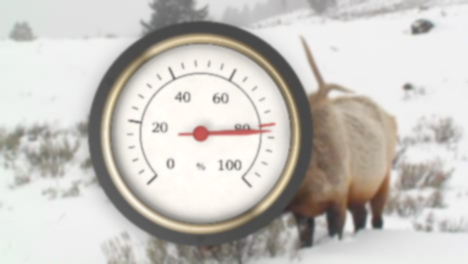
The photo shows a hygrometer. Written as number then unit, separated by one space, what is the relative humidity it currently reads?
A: 82 %
